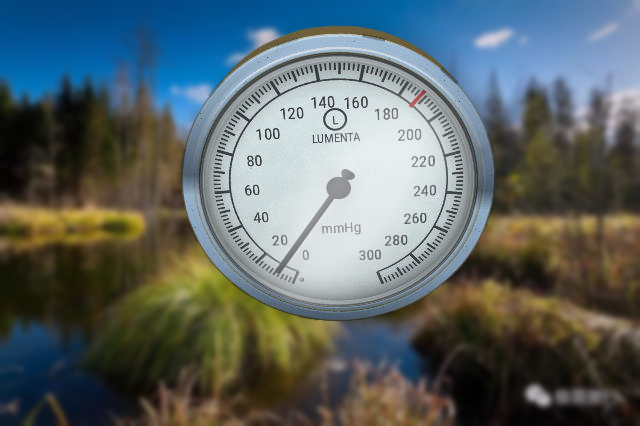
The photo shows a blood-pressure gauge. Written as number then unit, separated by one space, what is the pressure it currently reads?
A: 10 mmHg
